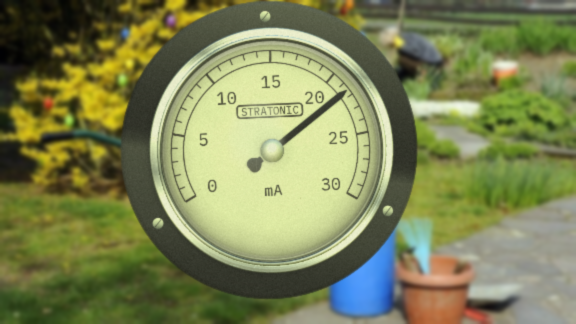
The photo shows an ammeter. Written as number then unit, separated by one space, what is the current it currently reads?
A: 21.5 mA
